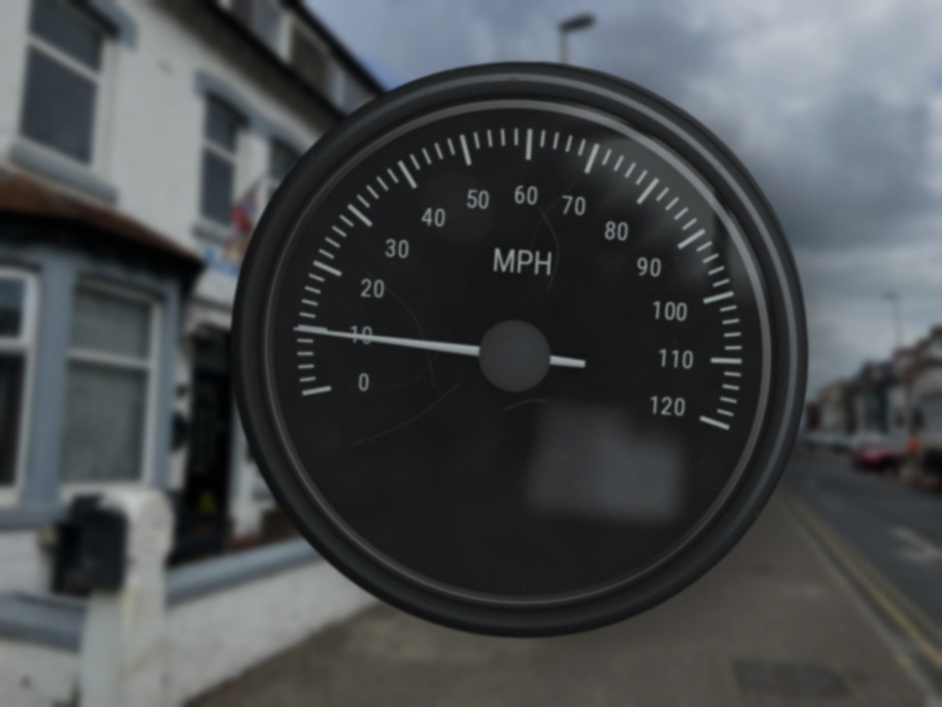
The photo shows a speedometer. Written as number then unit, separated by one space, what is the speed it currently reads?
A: 10 mph
